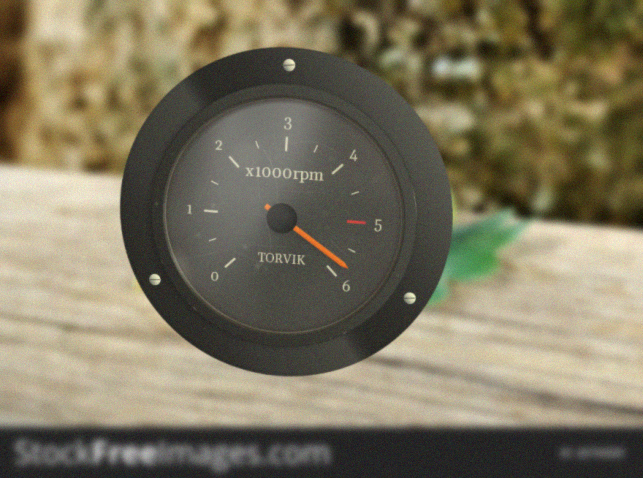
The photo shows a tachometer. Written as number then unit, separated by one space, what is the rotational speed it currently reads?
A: 5750 rpm
